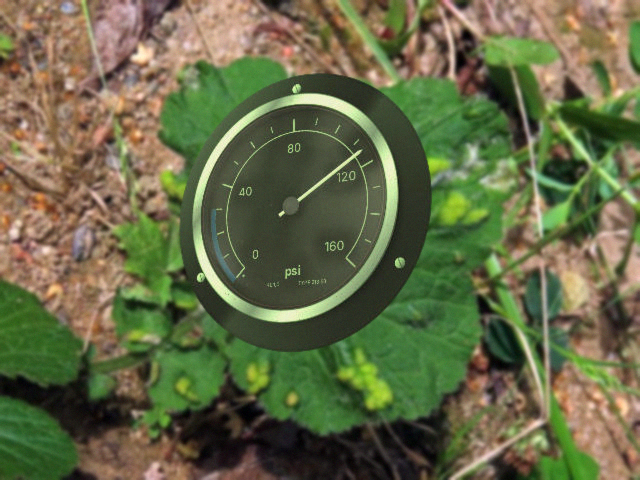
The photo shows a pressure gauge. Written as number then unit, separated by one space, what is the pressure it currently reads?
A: 115 psi
